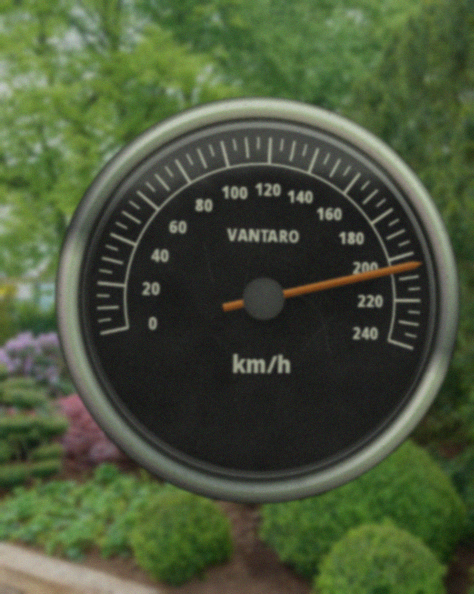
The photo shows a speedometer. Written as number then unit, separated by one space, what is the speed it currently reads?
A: 205 km/h
